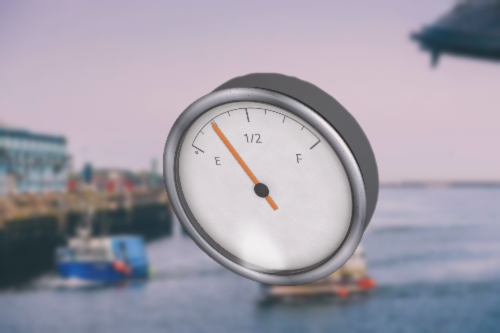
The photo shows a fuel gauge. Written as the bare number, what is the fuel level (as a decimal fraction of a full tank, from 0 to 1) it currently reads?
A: 0.25
